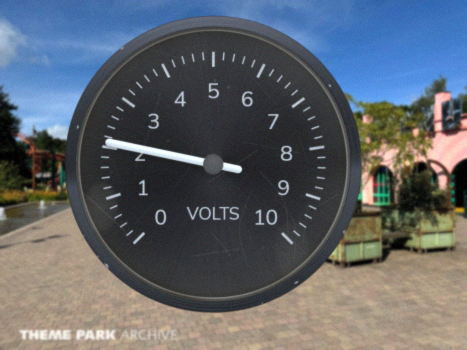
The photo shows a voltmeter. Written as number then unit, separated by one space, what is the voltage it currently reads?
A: 2.1 V
